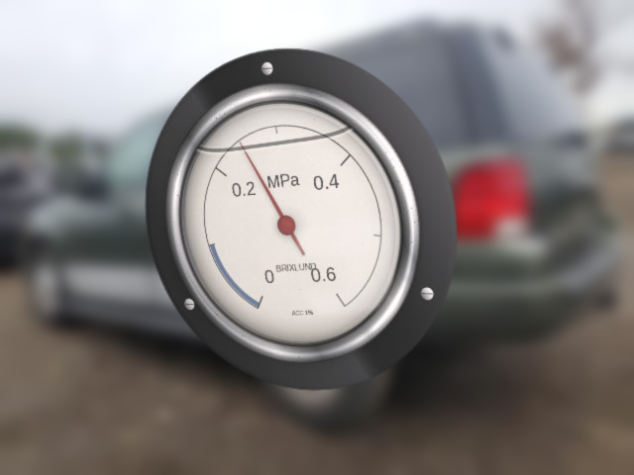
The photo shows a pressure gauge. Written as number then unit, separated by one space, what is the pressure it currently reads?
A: 0.25 MPa
